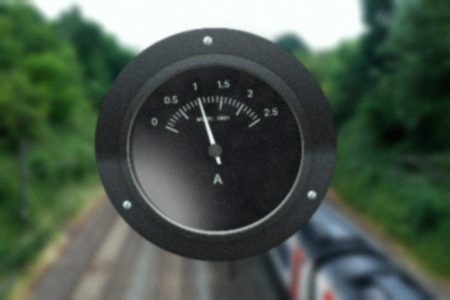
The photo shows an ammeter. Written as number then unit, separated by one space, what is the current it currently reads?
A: 1 A
